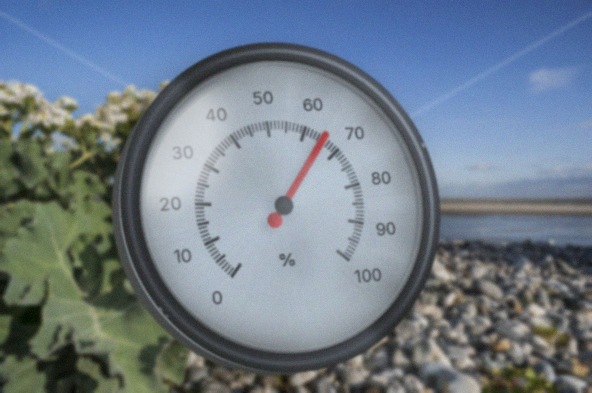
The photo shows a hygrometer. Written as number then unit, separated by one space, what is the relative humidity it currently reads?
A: 65 %
